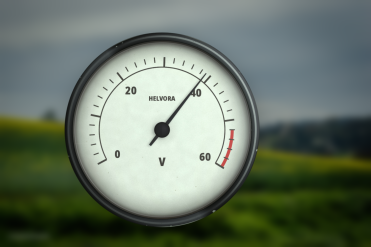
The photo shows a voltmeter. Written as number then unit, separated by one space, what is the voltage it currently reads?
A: 39 V
